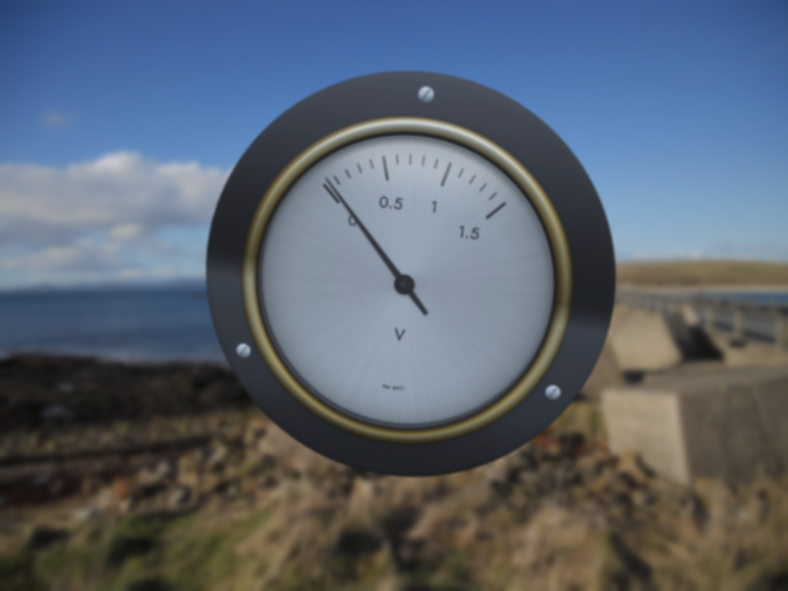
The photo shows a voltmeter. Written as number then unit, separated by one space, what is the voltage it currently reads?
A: 0.05 V
